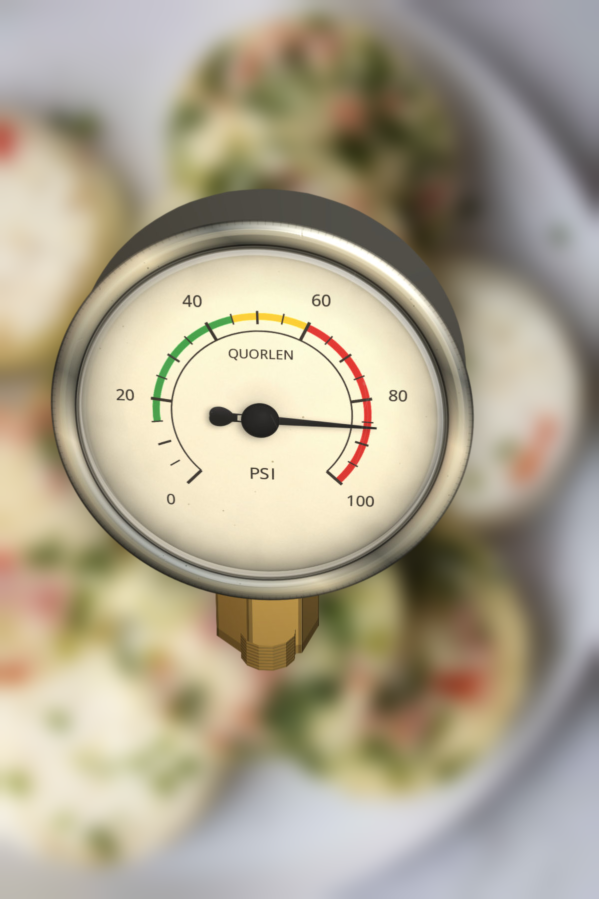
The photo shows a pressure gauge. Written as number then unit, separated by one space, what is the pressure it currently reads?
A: 85 psi
